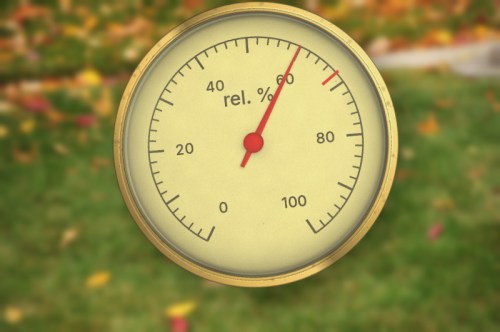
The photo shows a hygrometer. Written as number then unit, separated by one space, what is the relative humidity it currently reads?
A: 60 %
